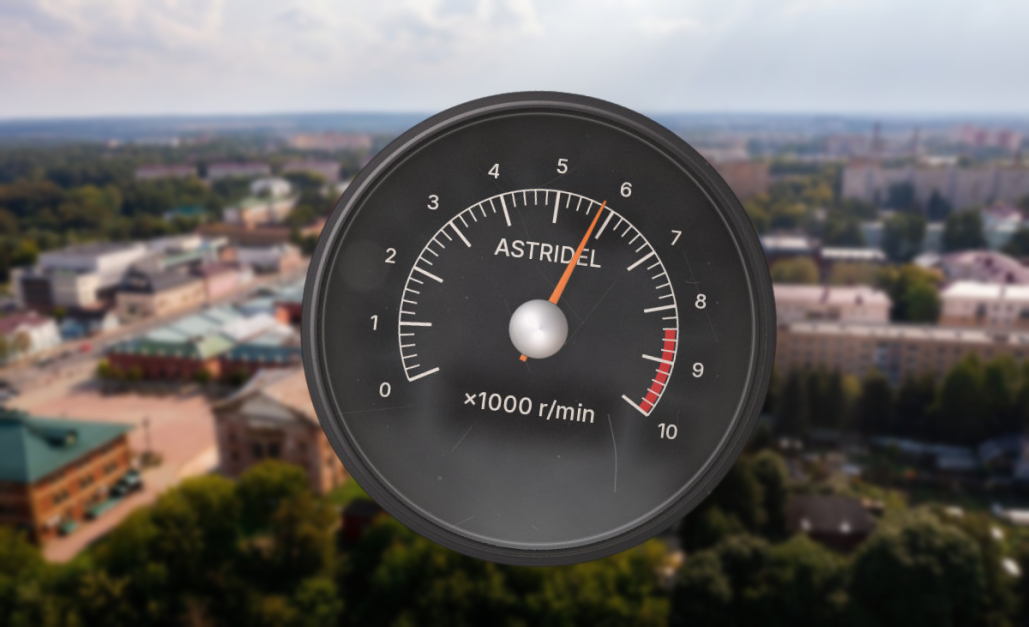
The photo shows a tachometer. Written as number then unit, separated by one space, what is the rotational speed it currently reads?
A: 5800 rpm
